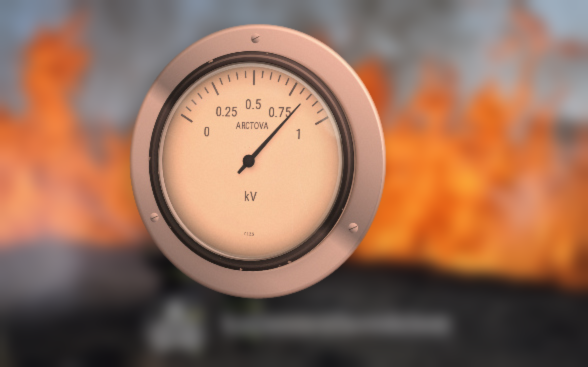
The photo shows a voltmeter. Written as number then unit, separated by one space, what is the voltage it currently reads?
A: 0.85 kV
